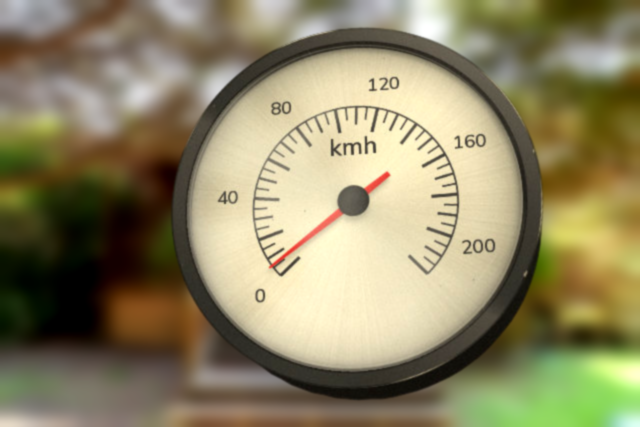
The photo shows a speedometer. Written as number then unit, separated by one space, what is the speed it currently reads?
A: 5 km/h
